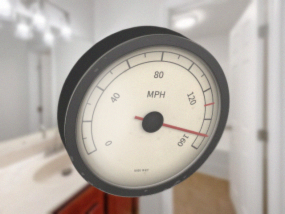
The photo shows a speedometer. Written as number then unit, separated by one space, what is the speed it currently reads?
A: 150 mph
